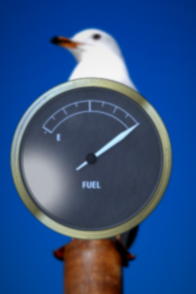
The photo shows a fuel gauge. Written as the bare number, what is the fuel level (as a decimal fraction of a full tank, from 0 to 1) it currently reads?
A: 1
